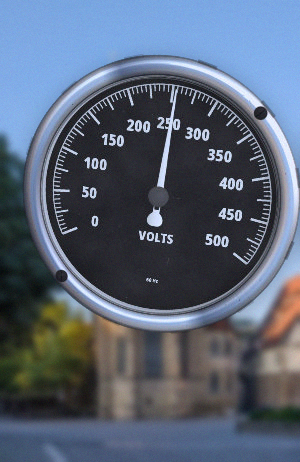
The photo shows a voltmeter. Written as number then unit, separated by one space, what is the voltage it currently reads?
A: 255 V
